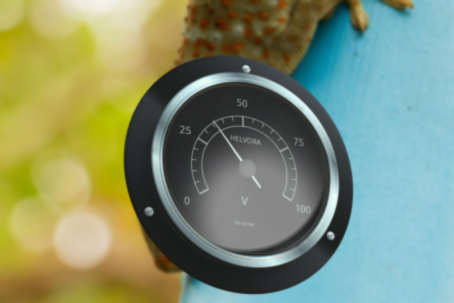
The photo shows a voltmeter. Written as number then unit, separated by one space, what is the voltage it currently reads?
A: 35 V
